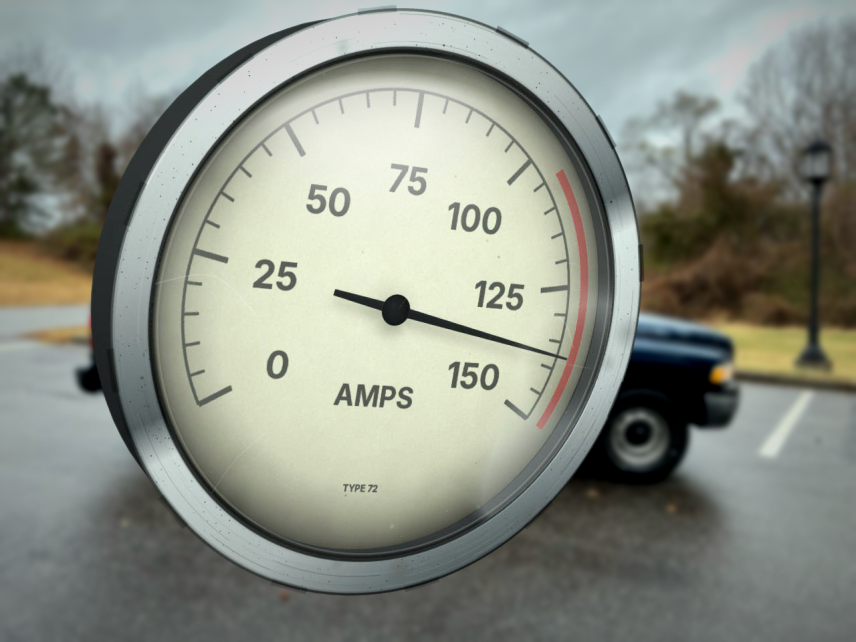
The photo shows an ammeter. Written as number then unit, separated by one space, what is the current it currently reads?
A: 137.5 A
